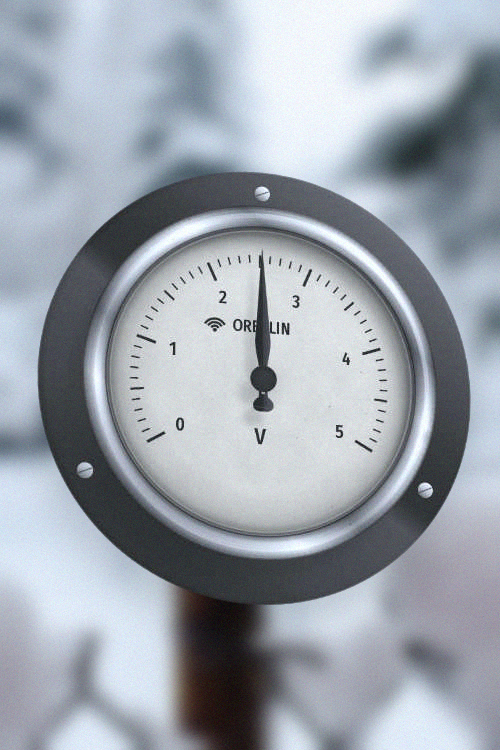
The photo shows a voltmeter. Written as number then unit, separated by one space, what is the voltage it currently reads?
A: 2.5 V
